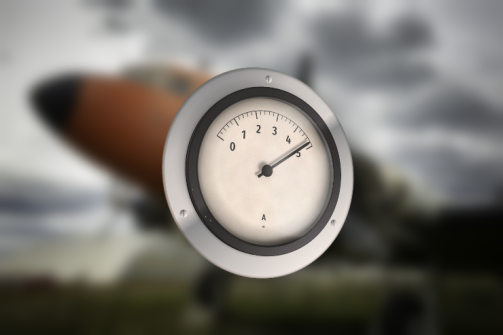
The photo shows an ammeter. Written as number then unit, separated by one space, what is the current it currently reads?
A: 4.8 A
